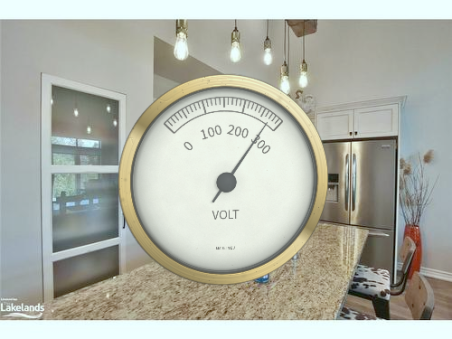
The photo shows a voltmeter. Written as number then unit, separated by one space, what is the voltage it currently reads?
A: 270 V
